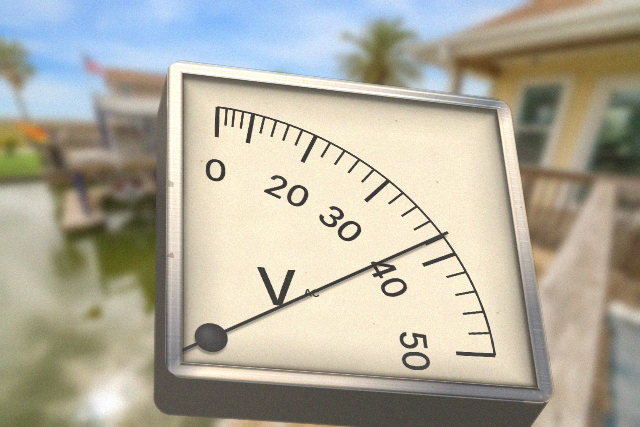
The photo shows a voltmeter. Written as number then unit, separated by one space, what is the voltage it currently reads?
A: 38 V
